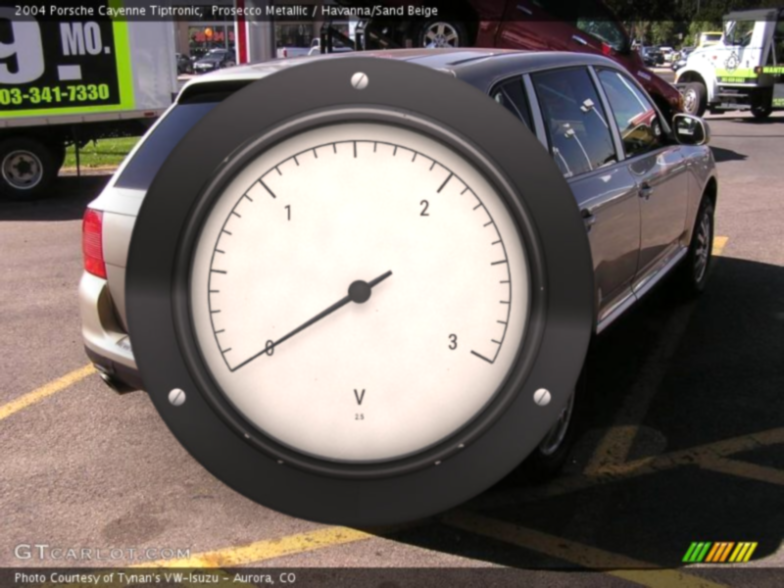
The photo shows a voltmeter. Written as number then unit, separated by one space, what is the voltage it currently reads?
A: 0 V
